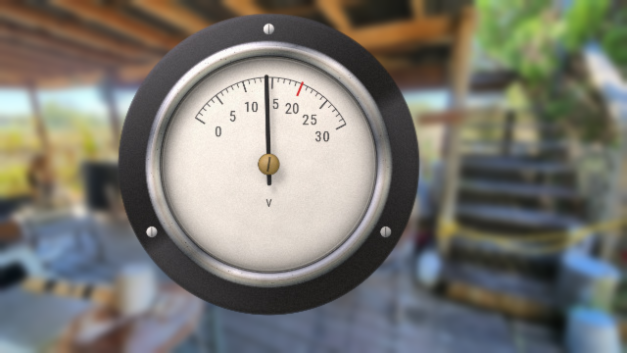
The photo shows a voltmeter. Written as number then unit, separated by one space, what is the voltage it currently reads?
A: 14 V
